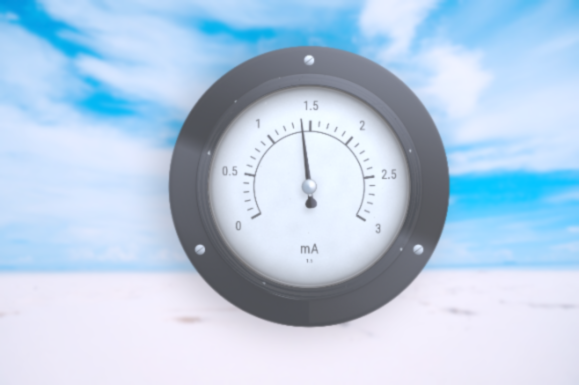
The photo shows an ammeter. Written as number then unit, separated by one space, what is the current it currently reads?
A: 1.4 mA
